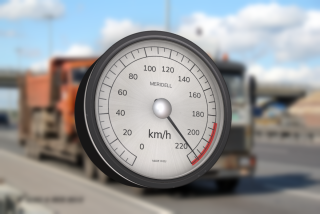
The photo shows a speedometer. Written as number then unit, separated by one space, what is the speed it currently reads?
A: 215 km/h
